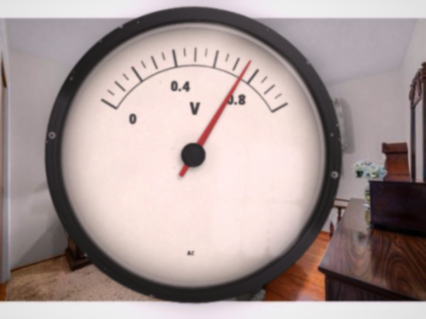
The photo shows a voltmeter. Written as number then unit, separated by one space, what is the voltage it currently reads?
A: 0.75 V
